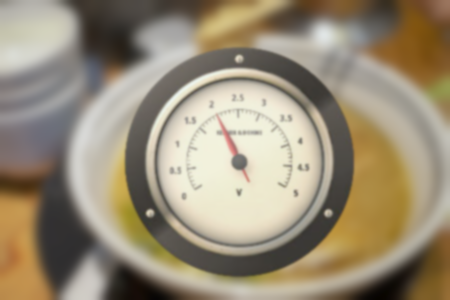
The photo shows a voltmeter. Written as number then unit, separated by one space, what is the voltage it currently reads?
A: 2 V
